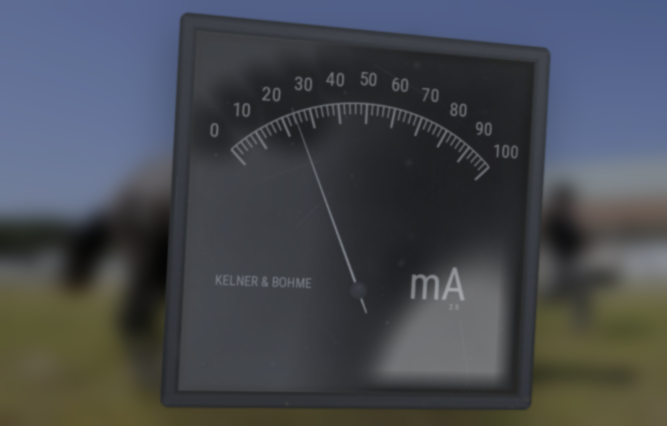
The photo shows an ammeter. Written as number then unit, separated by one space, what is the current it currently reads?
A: 24 mA
